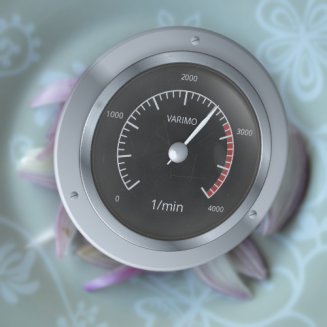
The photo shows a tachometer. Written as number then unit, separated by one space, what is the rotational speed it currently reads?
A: 2500 rpm
